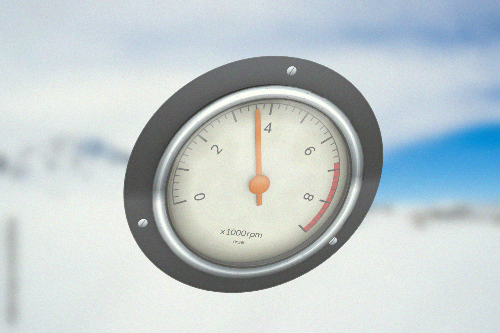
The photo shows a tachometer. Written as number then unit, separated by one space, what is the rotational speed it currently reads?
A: 3600 rpm
